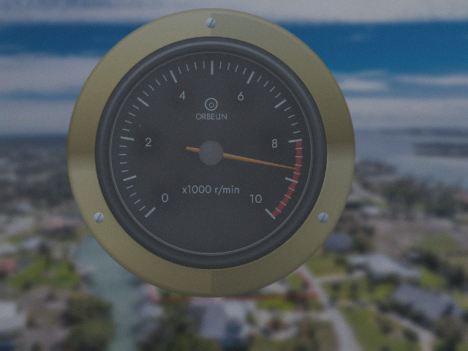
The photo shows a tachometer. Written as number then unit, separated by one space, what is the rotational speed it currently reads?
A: 8700 rpm
